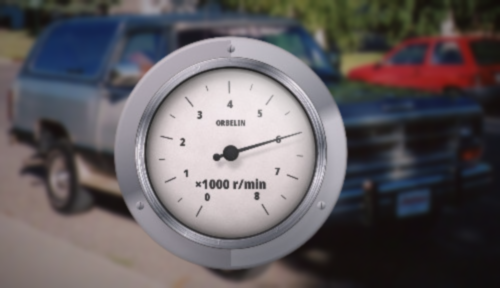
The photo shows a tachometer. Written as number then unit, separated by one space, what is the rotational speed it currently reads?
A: 6000 rpm
